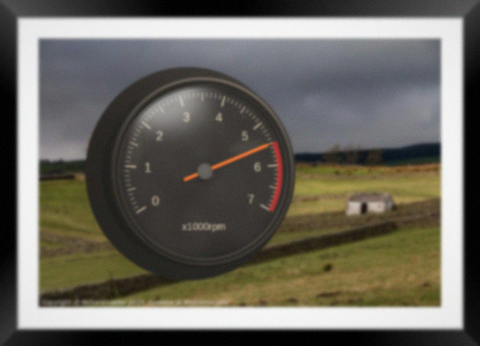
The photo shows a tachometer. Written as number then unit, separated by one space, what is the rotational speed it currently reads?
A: 5500 rpm
